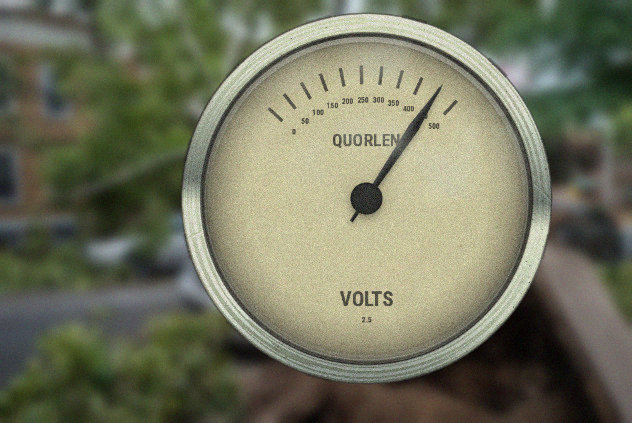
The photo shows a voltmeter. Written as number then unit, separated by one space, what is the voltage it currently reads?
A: 450 V
